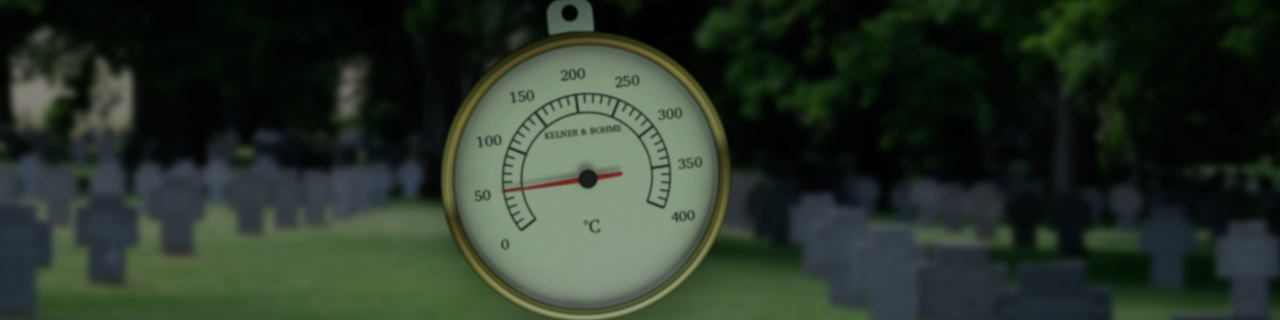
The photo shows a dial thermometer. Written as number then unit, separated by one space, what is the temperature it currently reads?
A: 50 °C
